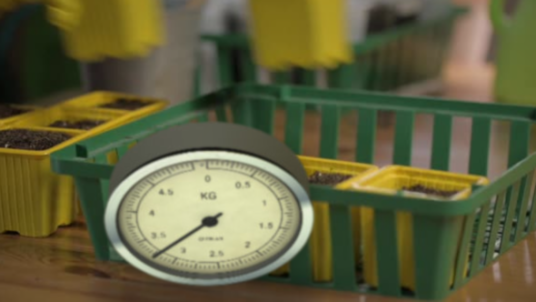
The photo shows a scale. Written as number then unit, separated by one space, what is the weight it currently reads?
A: 3.25 kg
